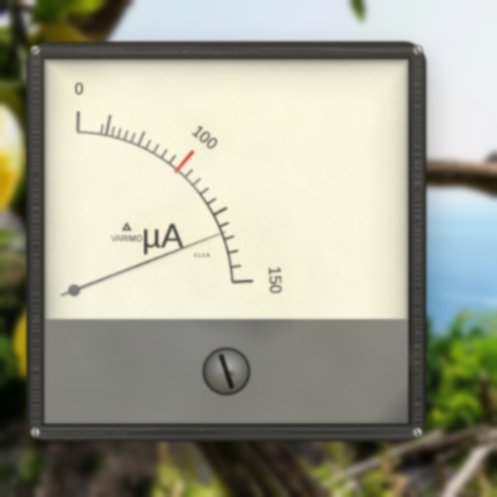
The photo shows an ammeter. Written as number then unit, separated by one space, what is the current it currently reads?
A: 132.5 µA
